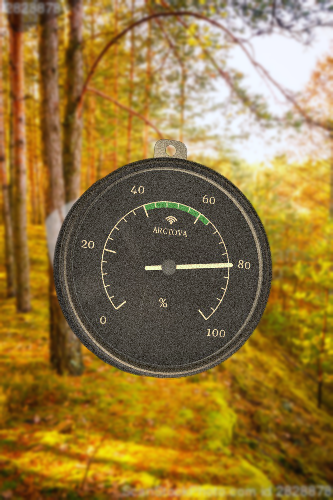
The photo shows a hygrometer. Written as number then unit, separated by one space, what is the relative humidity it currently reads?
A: 80 %
